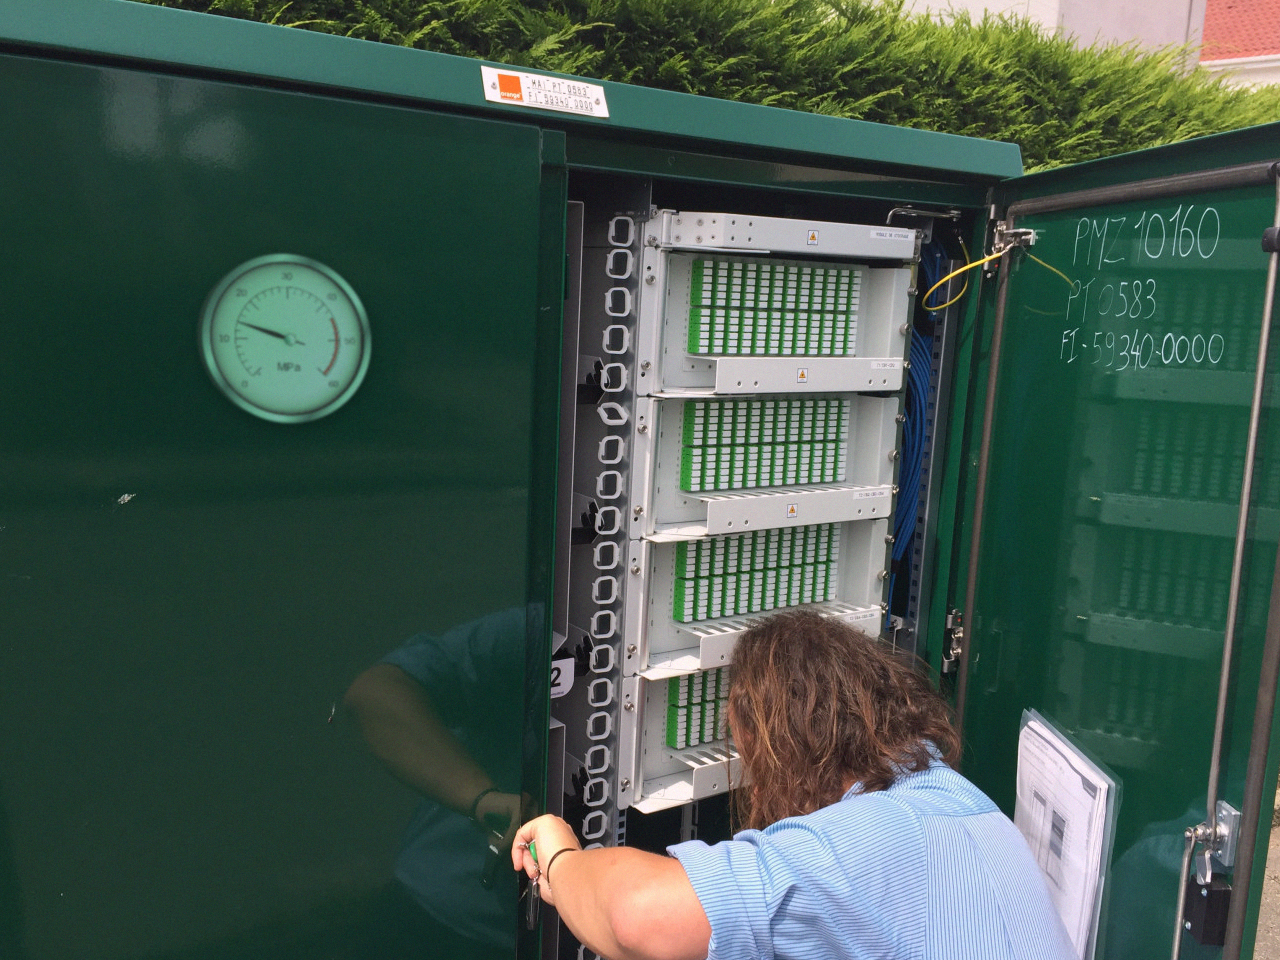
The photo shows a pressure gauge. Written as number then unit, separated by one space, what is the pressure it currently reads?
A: 14 MPa
